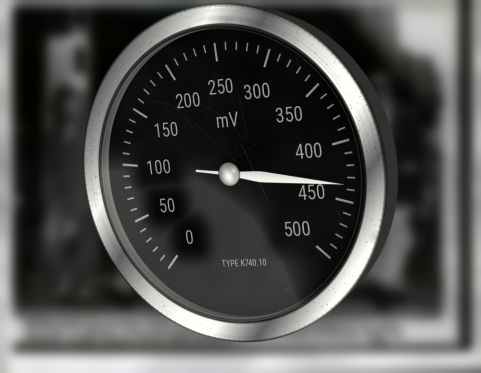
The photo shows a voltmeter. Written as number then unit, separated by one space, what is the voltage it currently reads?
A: 435 mV
